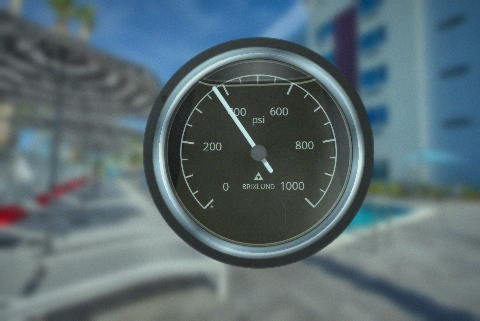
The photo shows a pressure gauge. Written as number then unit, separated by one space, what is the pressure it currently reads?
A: 375 psi
